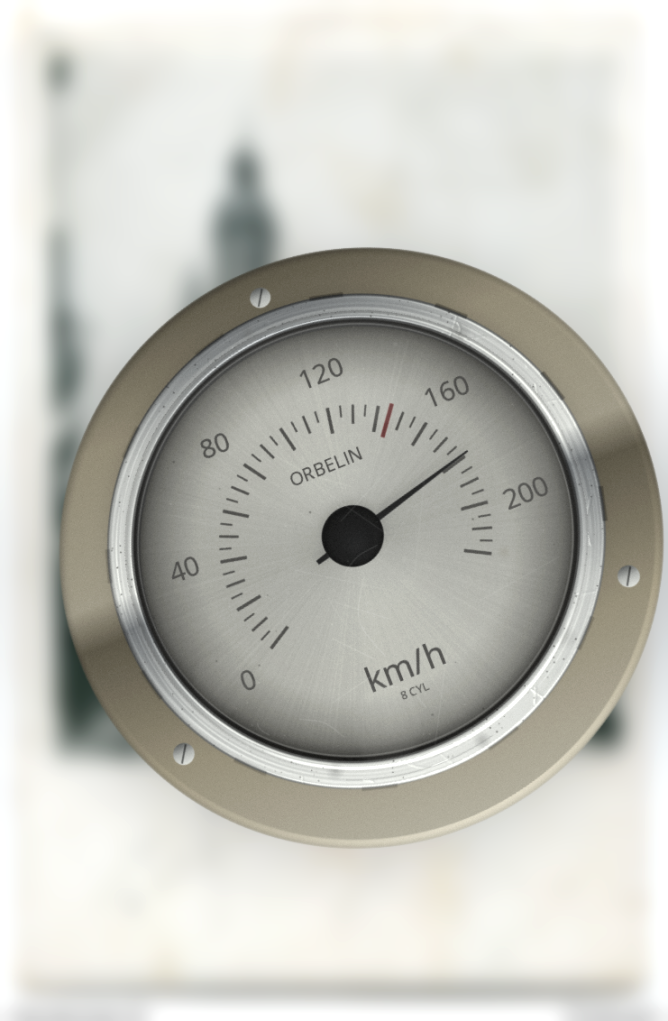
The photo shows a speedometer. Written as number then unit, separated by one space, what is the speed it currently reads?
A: 180 km/h
